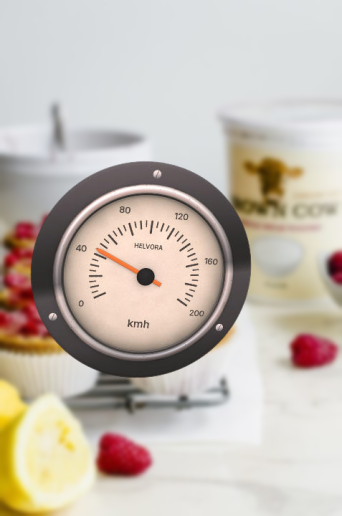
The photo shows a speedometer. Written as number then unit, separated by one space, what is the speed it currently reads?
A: 45 km/h
